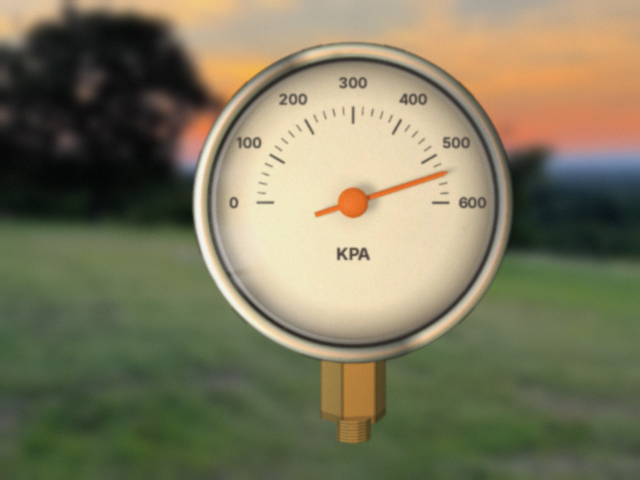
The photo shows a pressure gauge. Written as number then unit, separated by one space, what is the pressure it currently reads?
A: 540 kPa
